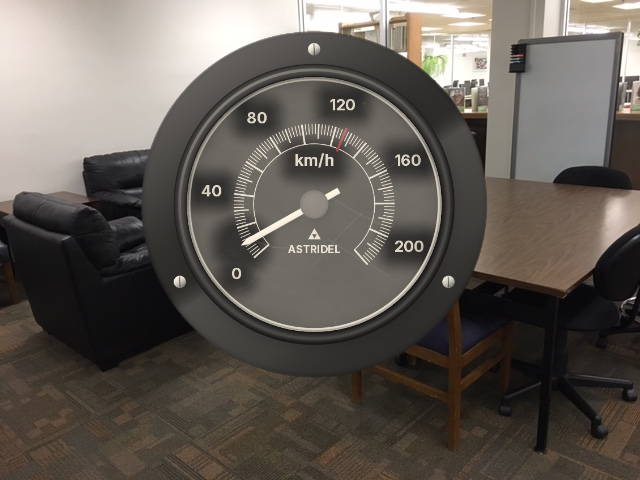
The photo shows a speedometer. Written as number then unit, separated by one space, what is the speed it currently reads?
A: 10 km/h
